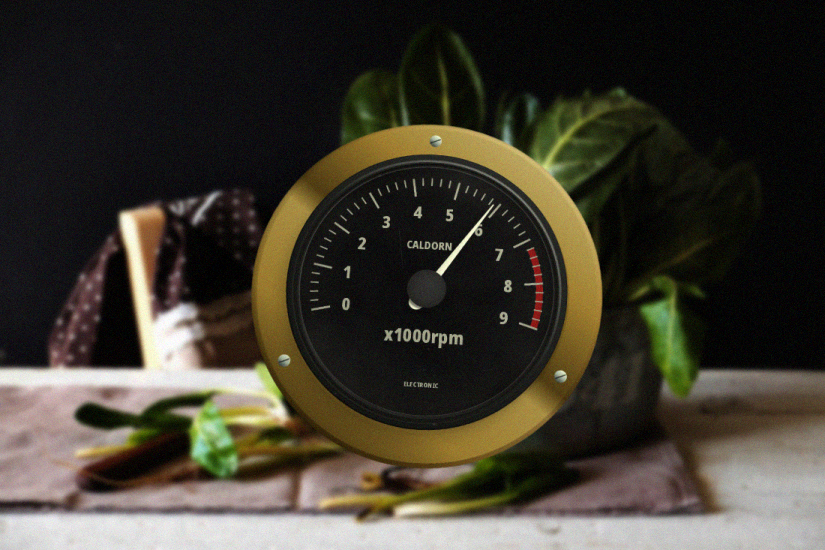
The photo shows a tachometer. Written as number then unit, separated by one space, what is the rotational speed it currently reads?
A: 5900 rpm
